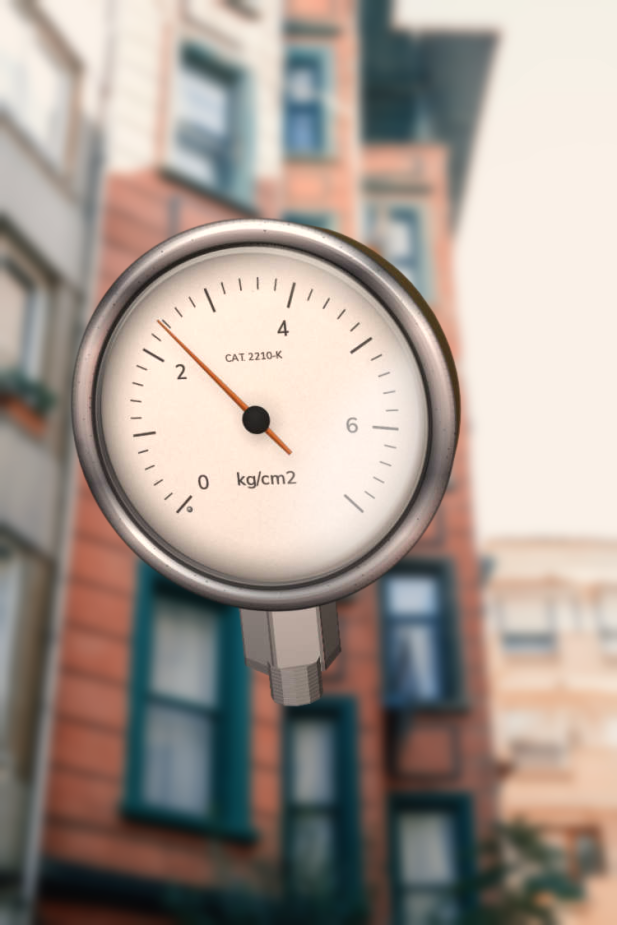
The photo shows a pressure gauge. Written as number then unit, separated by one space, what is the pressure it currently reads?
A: 2.4 kg/cm²
